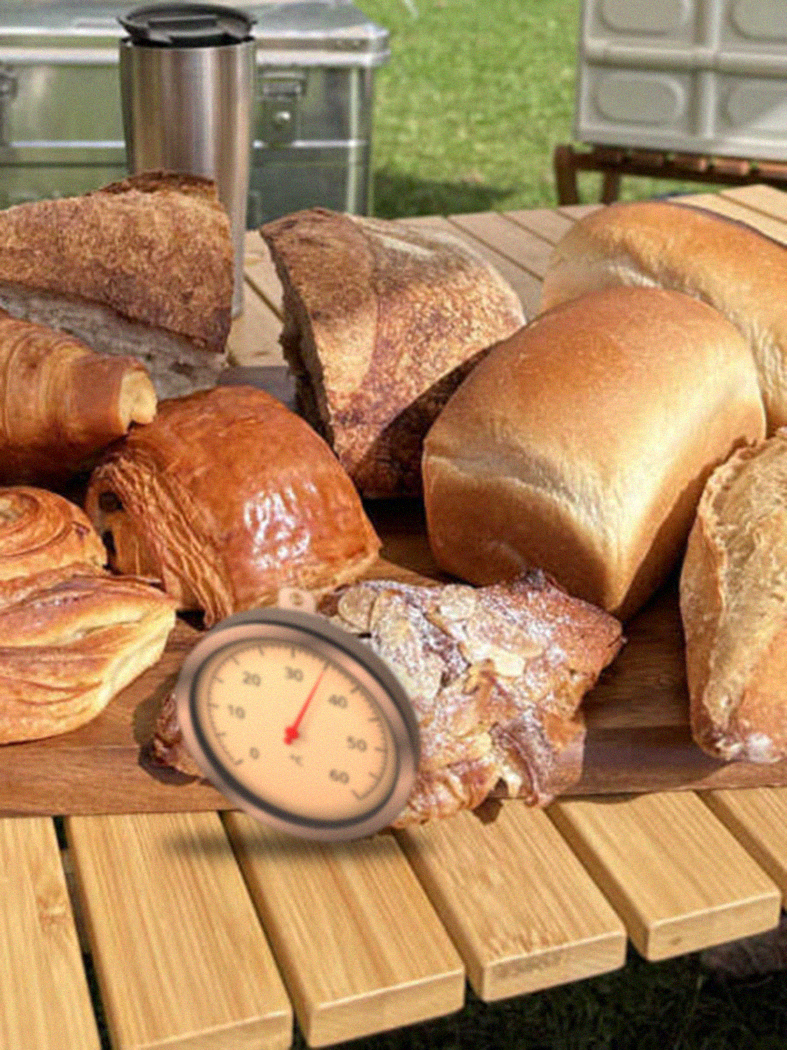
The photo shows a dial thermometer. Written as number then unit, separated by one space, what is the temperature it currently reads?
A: 35 °C
